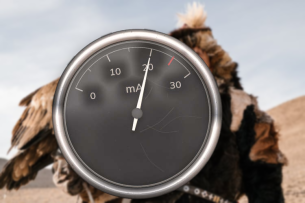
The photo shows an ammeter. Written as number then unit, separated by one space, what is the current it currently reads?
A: 20 mA
